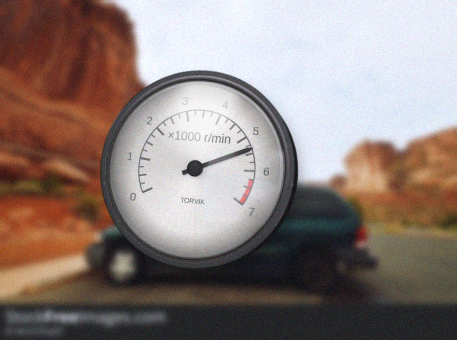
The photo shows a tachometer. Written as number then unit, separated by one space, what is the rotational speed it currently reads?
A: 5375 rpm
